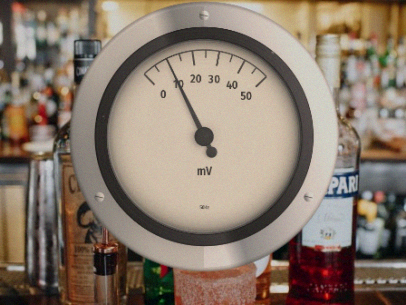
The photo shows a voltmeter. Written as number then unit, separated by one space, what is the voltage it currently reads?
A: 10 mV
